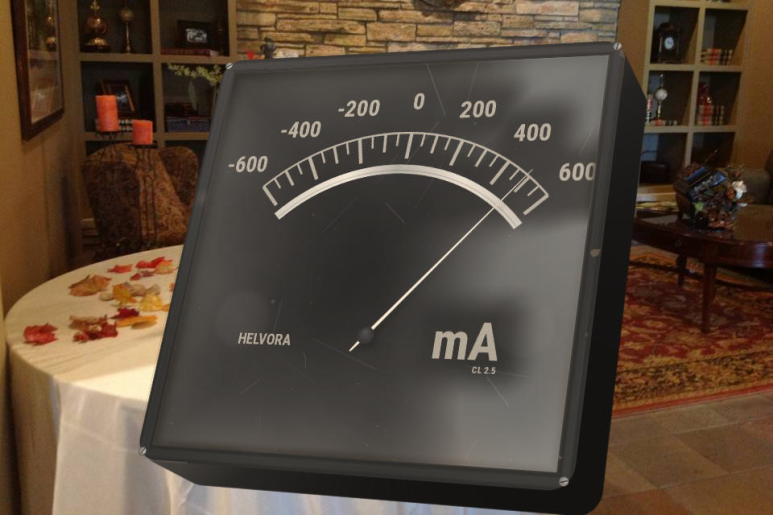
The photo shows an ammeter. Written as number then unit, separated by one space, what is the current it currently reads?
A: 500 mA
